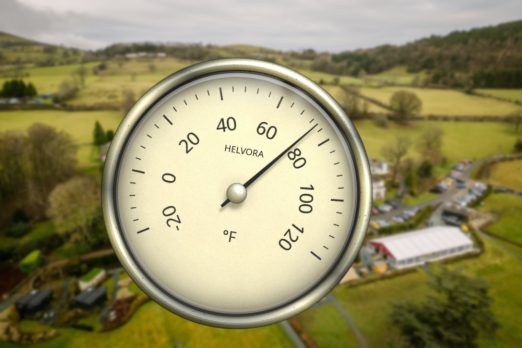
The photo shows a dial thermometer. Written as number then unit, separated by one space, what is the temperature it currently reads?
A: 74 °F
